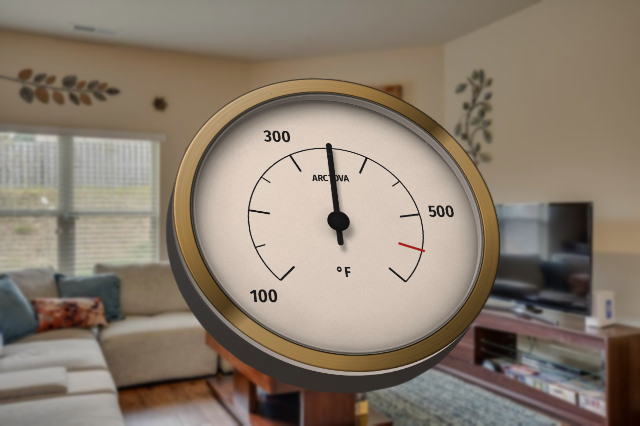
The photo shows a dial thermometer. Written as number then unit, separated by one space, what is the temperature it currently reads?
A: 350 °F
